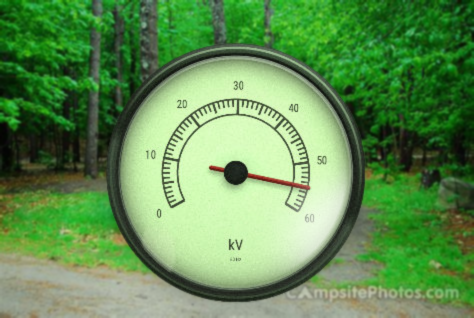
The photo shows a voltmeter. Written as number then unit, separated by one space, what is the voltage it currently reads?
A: 55 kV
